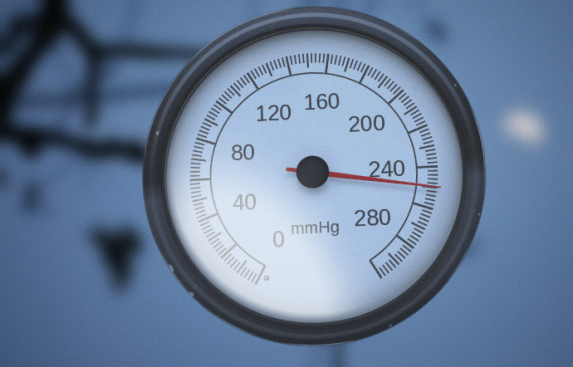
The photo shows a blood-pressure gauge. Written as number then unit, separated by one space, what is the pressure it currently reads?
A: 250 mmHg
